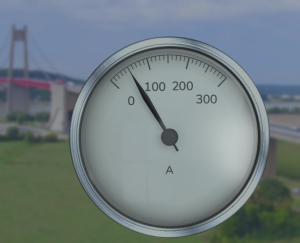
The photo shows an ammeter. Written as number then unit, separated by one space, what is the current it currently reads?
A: 50 A
